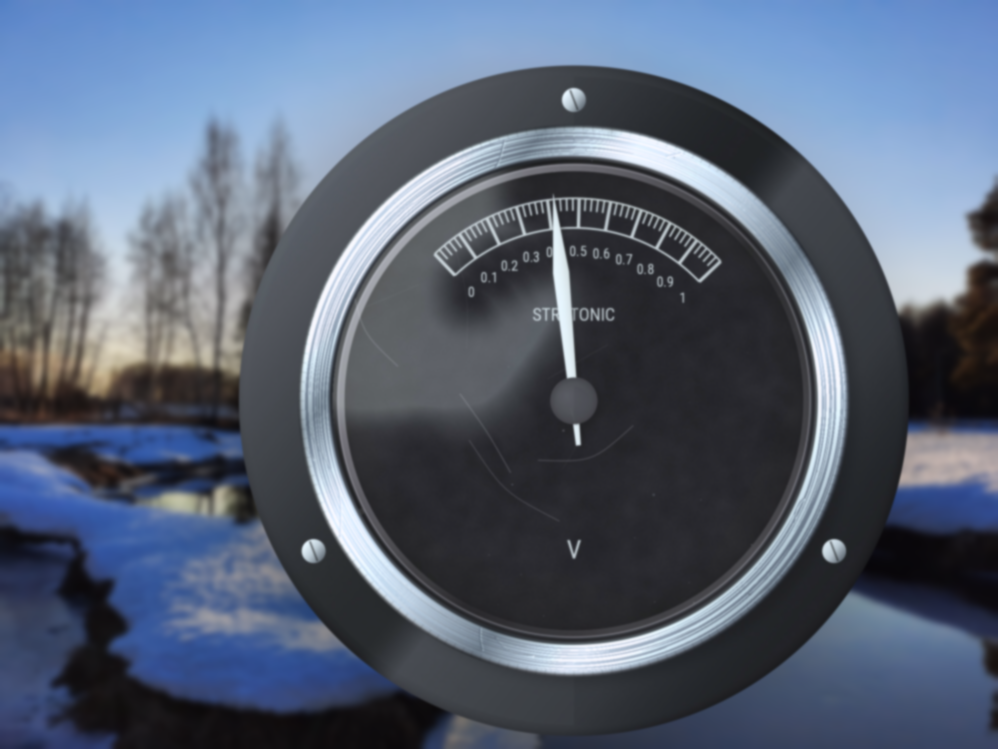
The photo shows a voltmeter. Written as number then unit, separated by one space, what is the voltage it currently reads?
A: 0.42 V
